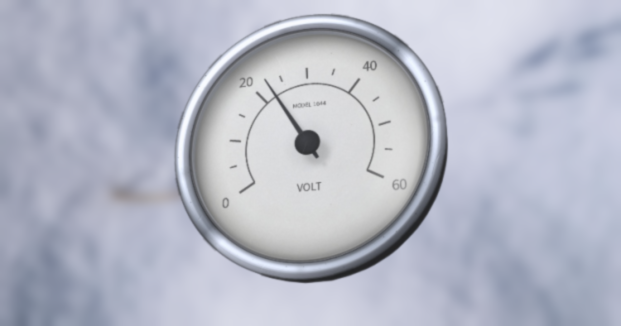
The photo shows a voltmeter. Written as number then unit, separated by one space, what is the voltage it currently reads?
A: 22.5 V
